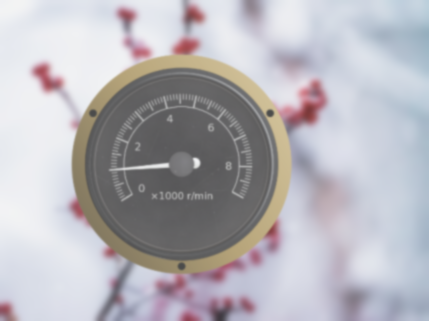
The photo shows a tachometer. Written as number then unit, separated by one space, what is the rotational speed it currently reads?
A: 1000 rpm
